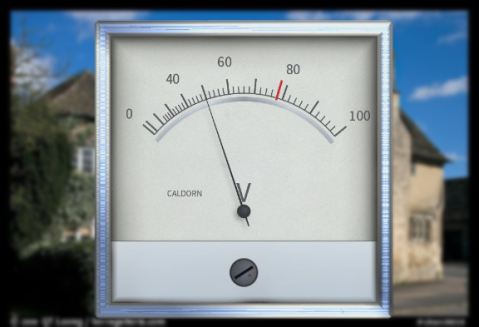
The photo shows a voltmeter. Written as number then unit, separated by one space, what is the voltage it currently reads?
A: 50 V
